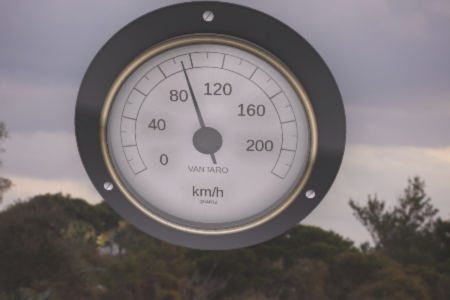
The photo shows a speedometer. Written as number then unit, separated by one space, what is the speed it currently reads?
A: 95 km/h
